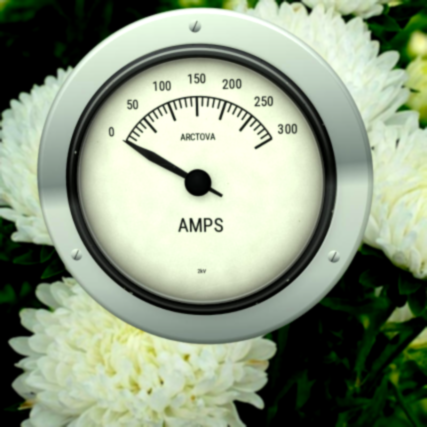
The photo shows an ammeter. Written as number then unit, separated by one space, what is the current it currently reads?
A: 0 A
